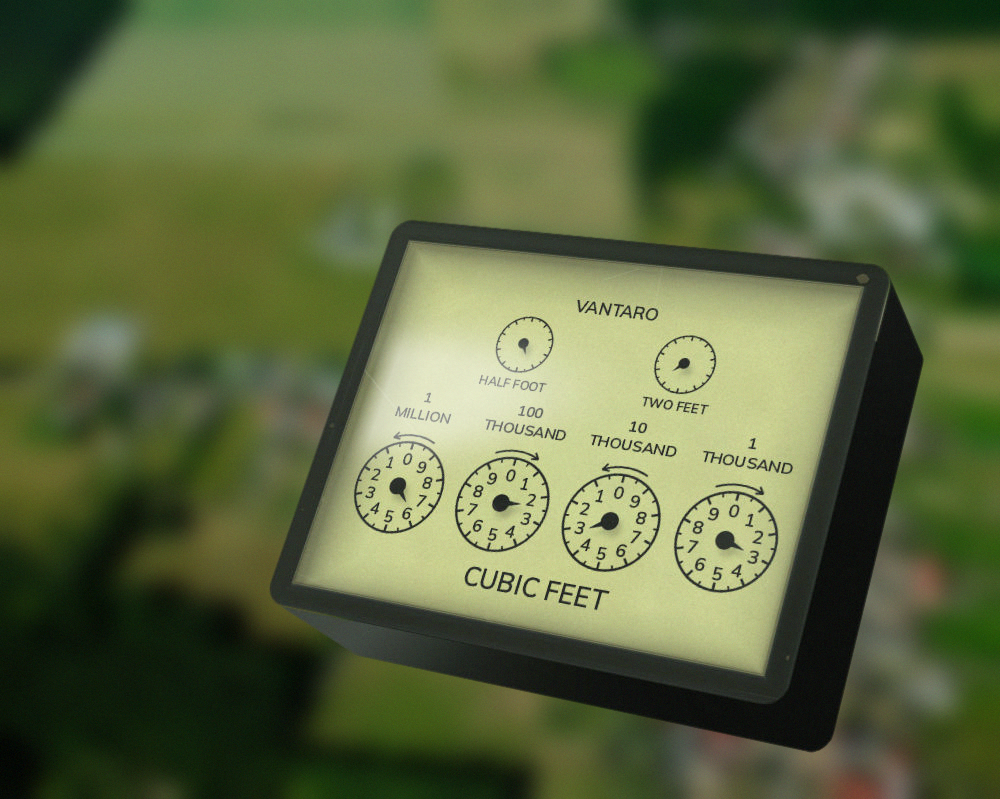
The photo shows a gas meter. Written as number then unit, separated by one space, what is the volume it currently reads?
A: 623300 ft³
